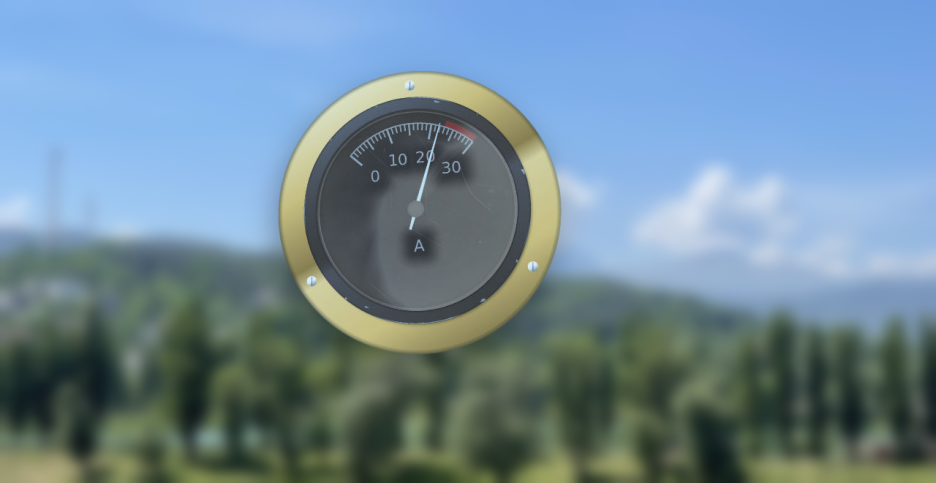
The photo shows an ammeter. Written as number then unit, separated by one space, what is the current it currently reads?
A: 22 A
